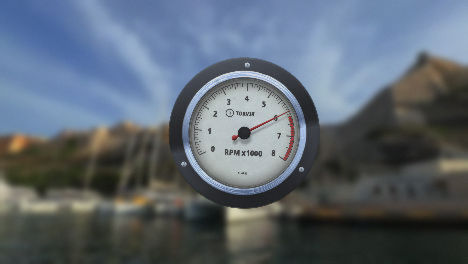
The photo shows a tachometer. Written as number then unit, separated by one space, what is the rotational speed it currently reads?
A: 6000 rpm
